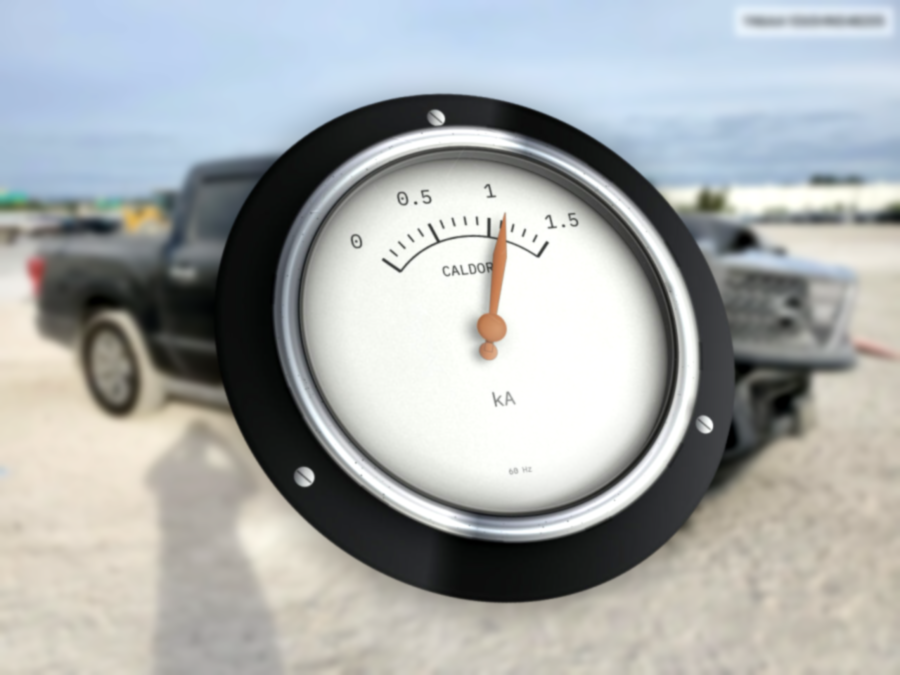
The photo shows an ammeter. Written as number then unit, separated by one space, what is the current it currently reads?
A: 1.1 kA
